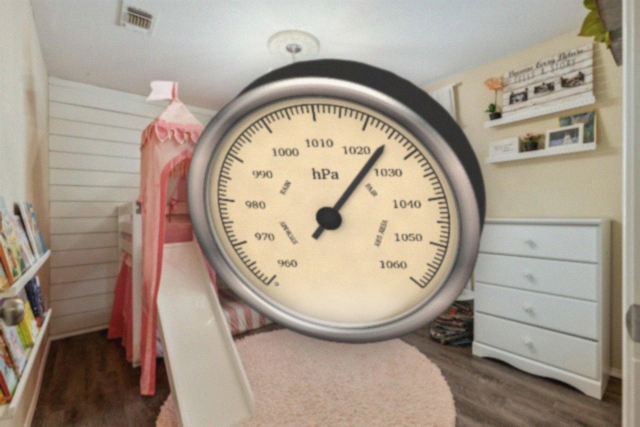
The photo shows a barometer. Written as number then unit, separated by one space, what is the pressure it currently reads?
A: 1025 hPa
